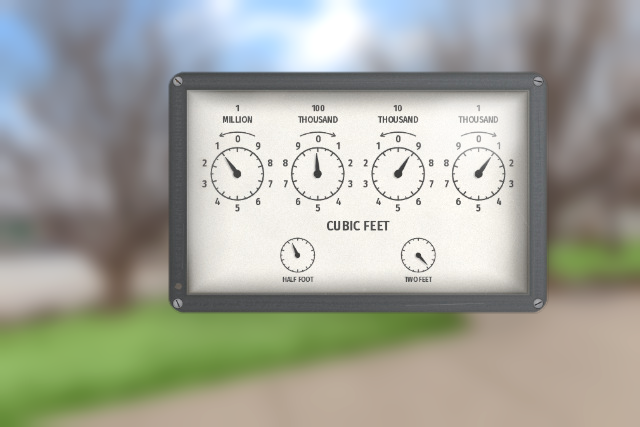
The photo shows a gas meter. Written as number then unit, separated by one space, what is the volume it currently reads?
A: 99100 ft³
